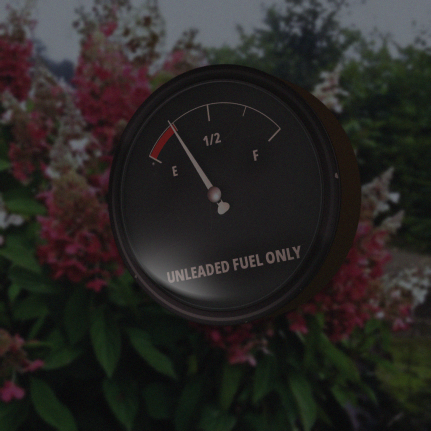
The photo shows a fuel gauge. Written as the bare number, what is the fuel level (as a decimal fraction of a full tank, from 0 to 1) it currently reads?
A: 0.25
